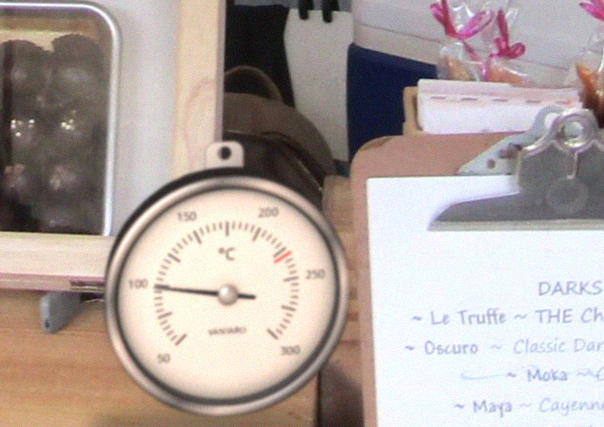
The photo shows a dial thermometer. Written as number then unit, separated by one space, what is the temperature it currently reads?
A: 100 °C
